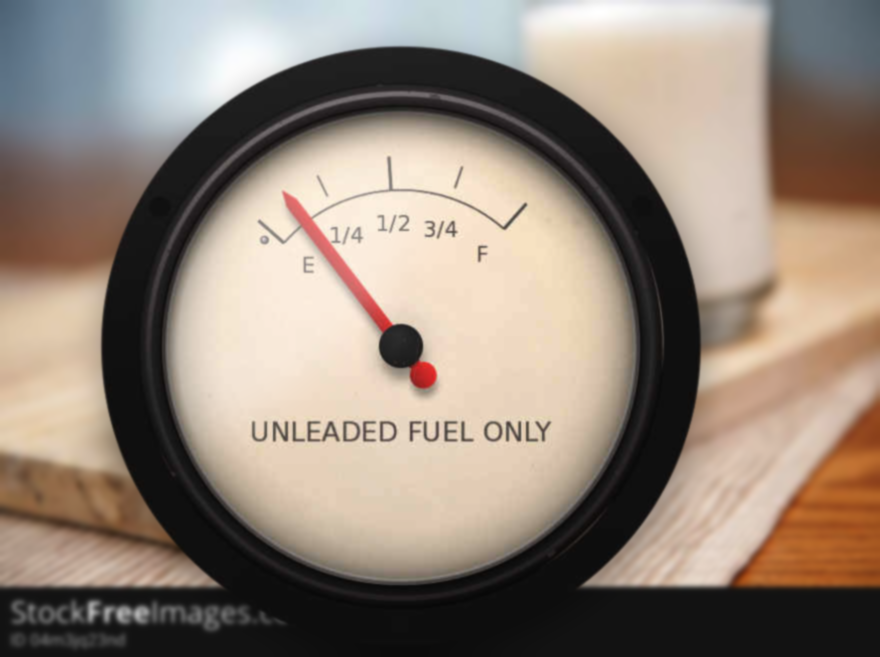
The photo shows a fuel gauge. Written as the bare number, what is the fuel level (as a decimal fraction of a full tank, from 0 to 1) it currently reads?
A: 0.125
